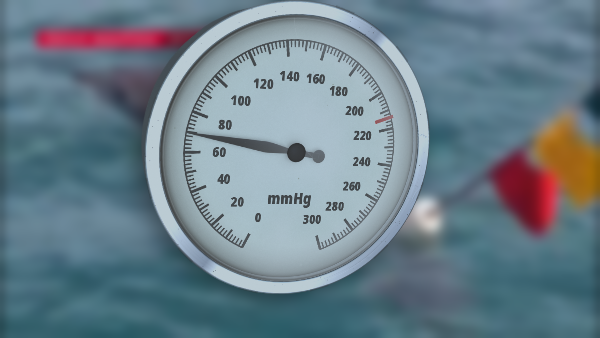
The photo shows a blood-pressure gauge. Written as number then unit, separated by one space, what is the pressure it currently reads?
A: 70 mmHg
